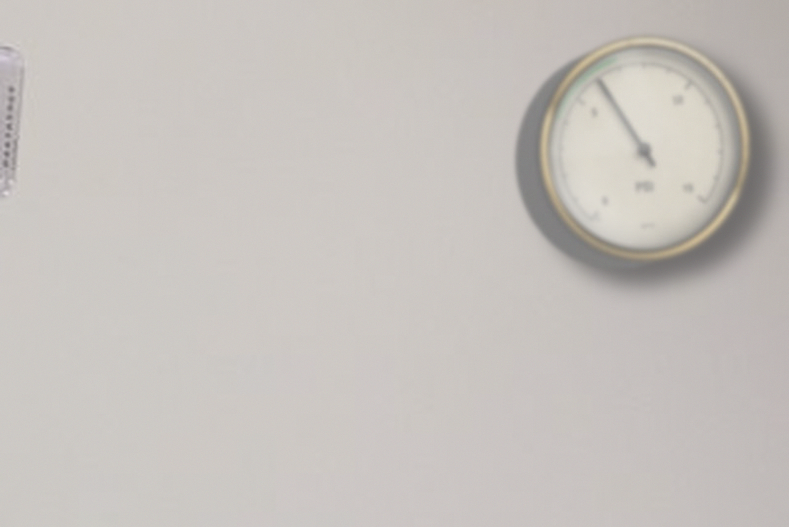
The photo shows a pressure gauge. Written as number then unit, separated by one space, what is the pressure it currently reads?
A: 6 psi
